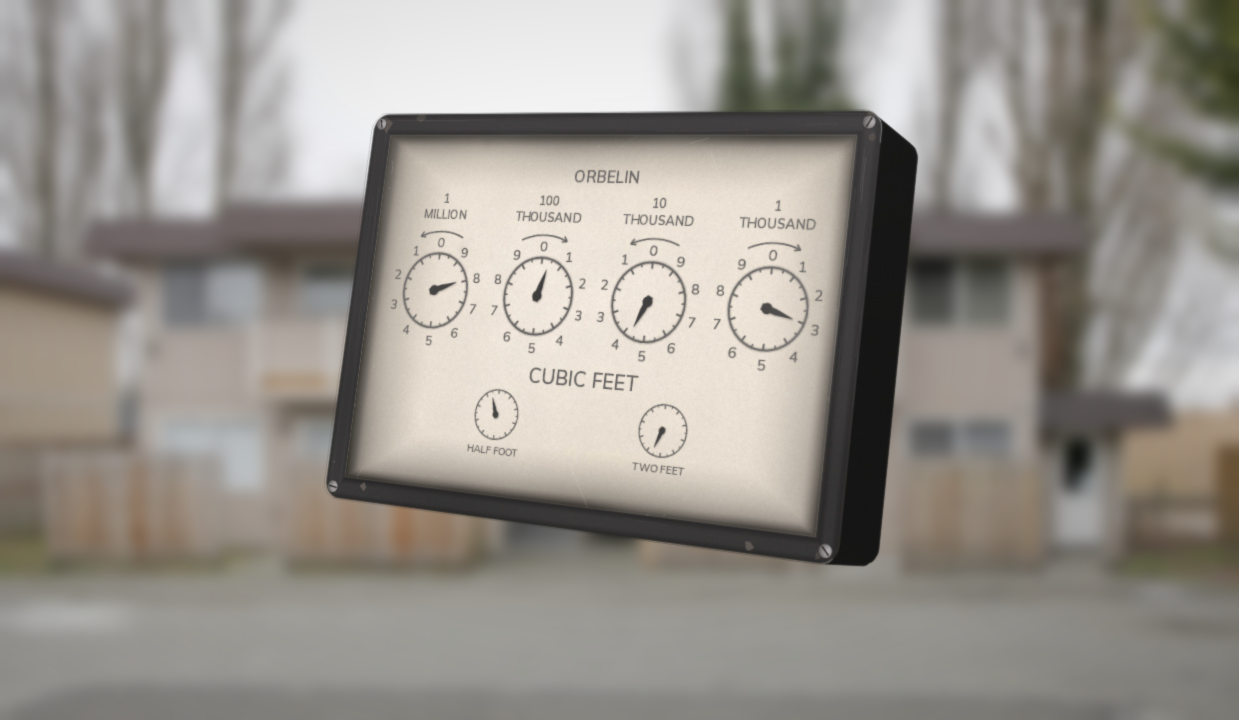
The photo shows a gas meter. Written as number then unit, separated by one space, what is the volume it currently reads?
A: 804300 ft³
